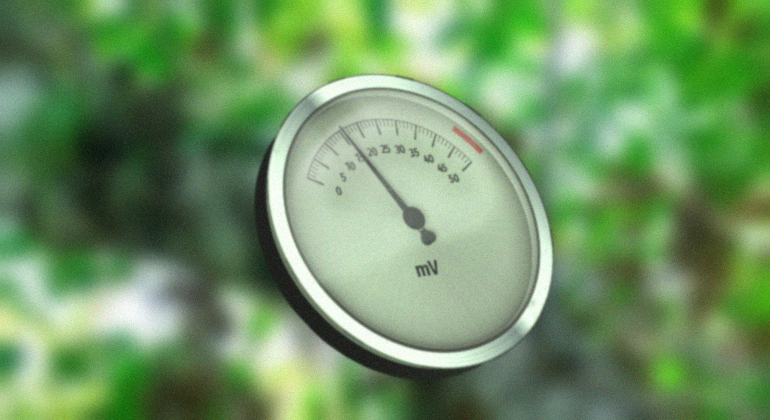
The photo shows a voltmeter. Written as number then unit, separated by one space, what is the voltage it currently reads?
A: 15 mV
